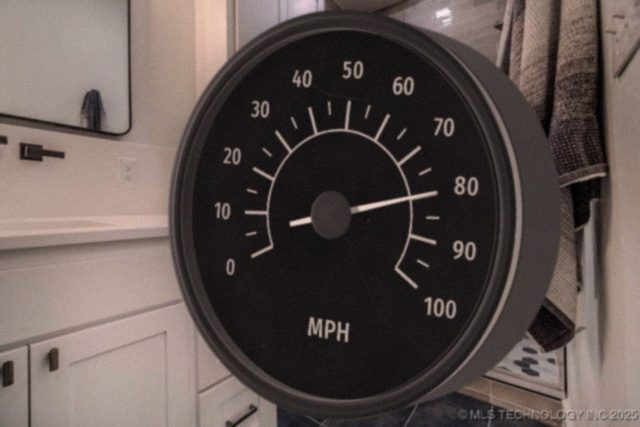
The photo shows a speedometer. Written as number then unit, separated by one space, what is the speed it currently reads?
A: 80 mph
